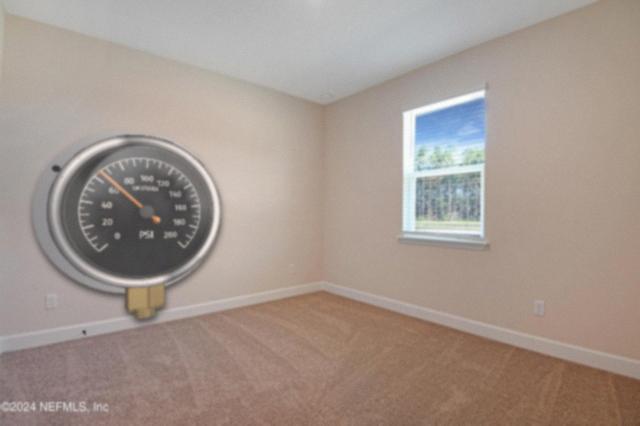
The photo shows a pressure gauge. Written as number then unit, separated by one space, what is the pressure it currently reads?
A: 65 psi
